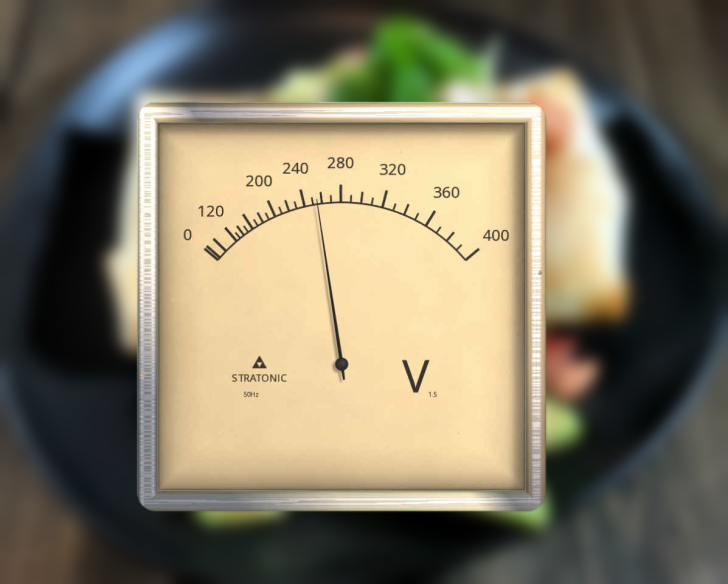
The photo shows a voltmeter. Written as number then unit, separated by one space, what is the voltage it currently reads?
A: 255 V
